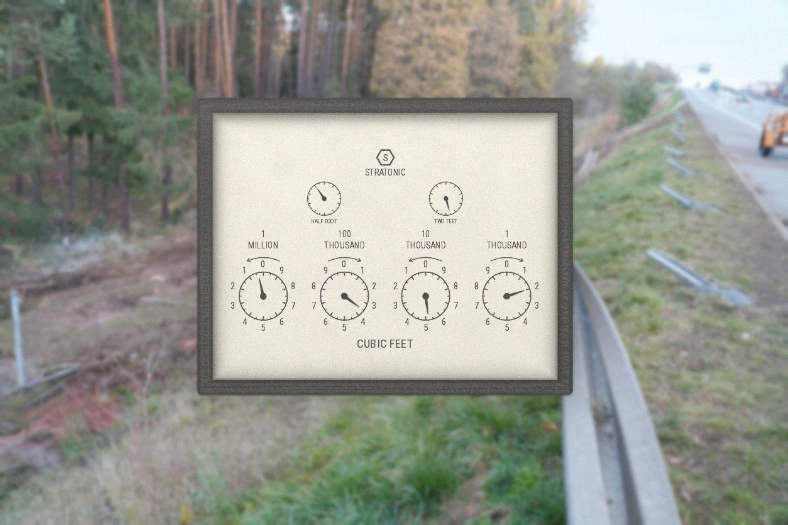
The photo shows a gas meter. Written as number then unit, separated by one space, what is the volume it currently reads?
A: 35200 ft³
